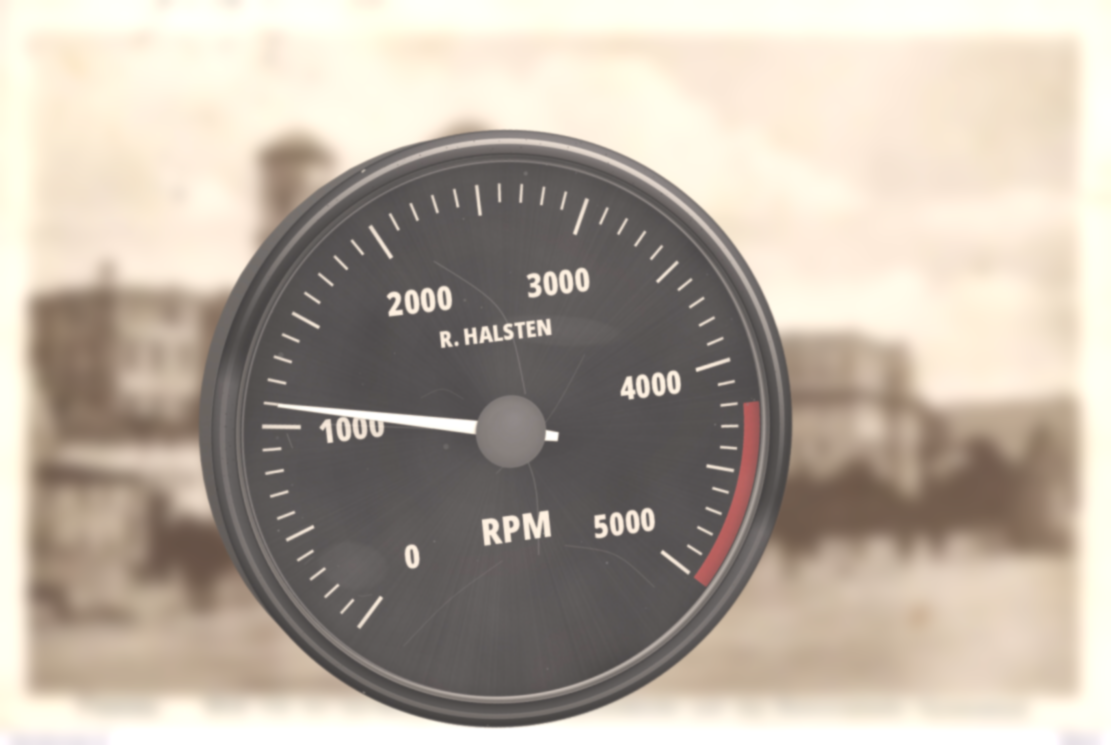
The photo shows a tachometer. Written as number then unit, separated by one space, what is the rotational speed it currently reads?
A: 1100 rpm
